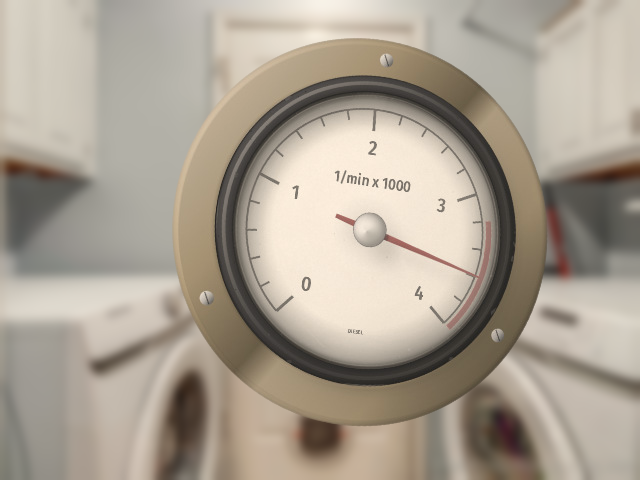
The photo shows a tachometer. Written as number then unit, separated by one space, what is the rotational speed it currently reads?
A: 3600 rpm
